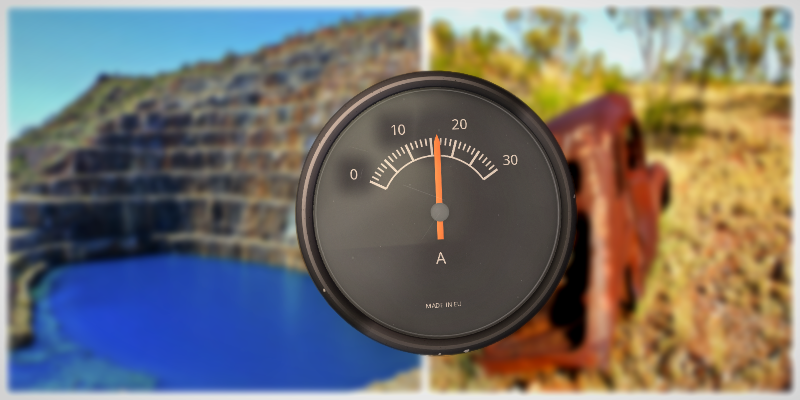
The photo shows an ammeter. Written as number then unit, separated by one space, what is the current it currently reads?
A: 16 A
